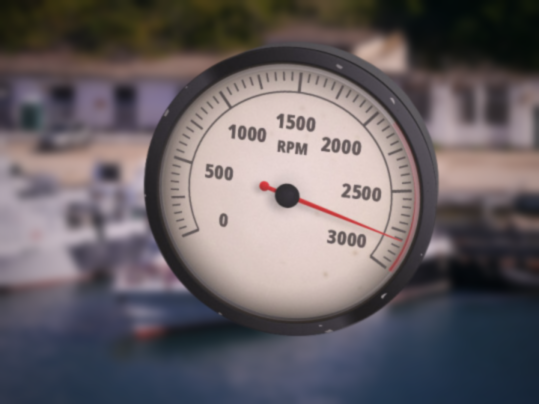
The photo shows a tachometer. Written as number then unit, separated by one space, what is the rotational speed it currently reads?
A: 2800 rpm
